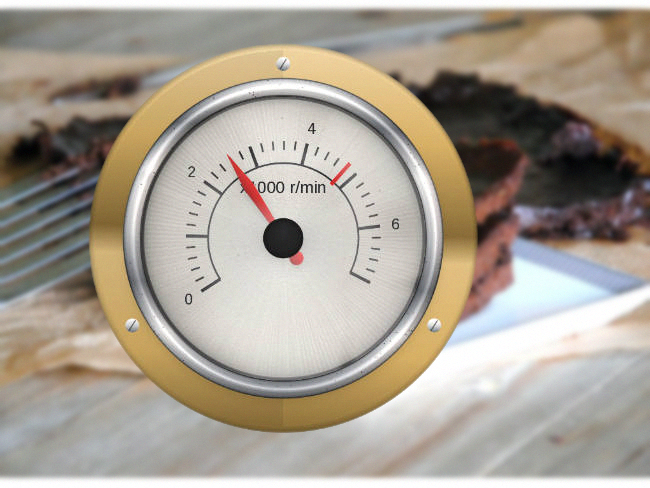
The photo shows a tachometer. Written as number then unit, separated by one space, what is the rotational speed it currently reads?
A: 2600 rpm
